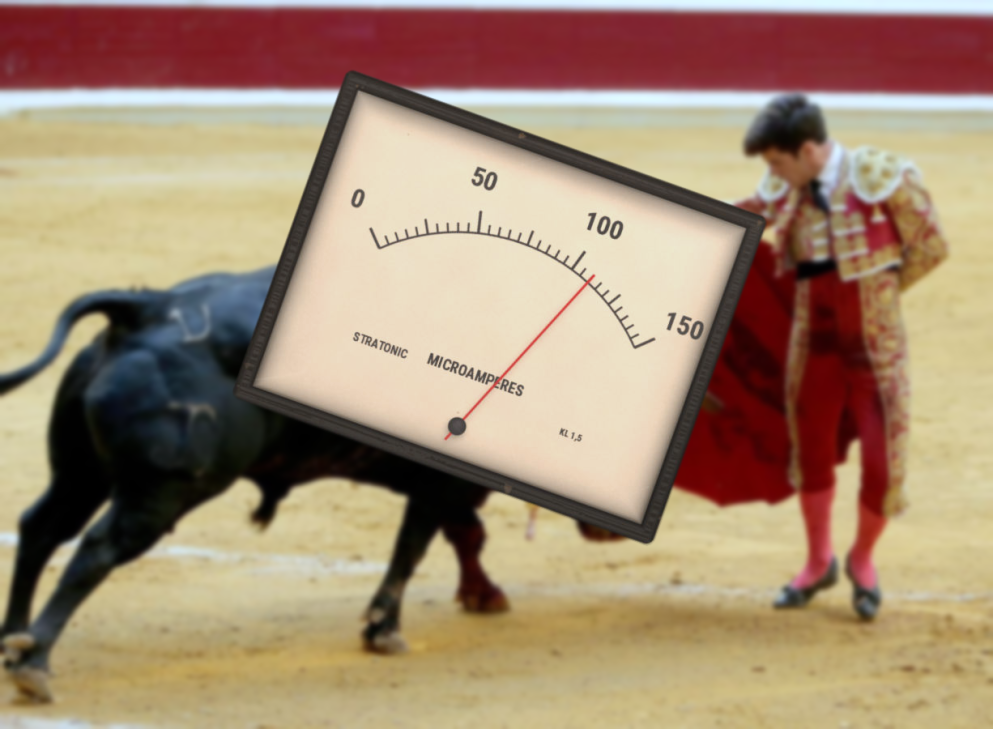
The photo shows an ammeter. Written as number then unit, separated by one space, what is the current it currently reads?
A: 110 µA
